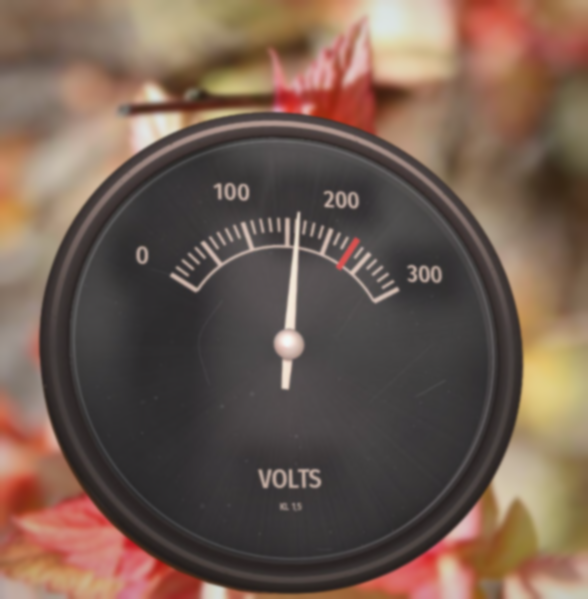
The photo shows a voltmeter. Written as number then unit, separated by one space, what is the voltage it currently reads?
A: 160 V
